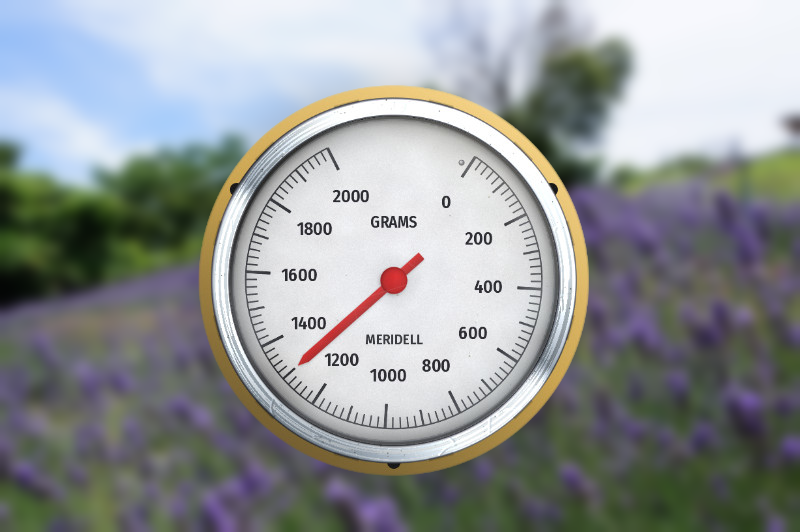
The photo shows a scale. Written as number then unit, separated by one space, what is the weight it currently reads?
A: 1300 g
